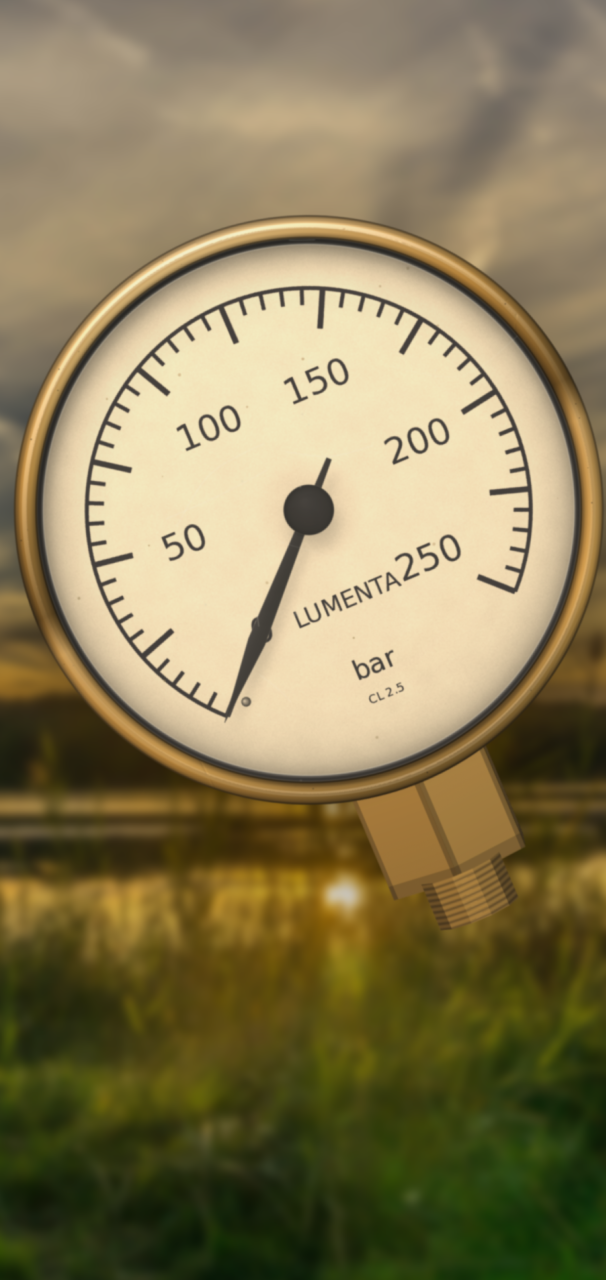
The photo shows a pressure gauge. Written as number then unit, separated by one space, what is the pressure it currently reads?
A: 0 bar
